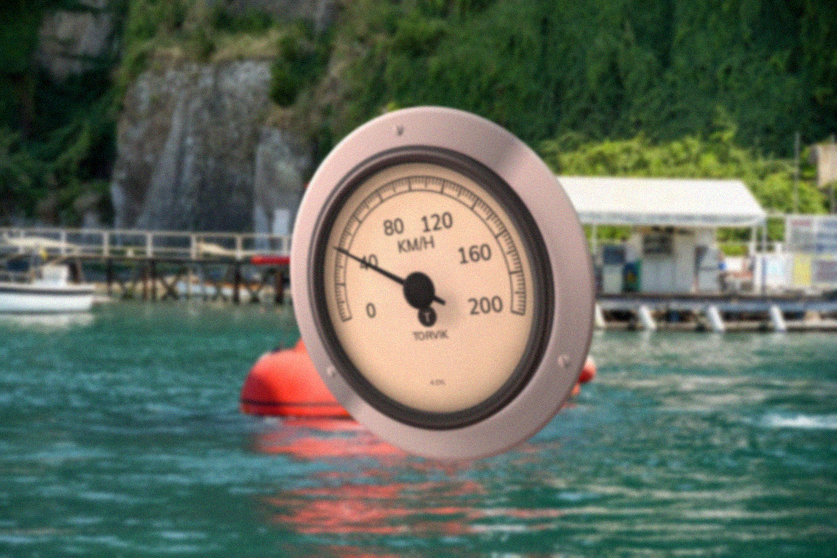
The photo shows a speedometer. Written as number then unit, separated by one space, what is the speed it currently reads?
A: 40 km/h
